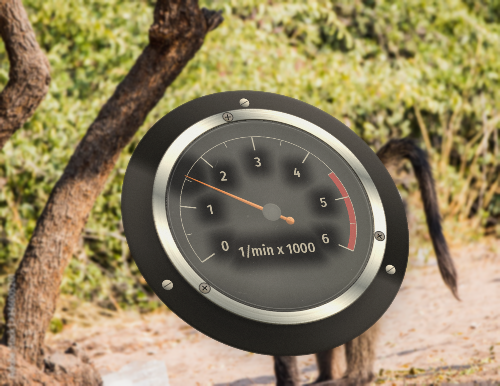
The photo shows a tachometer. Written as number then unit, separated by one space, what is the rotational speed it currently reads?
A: 1500 rpm
